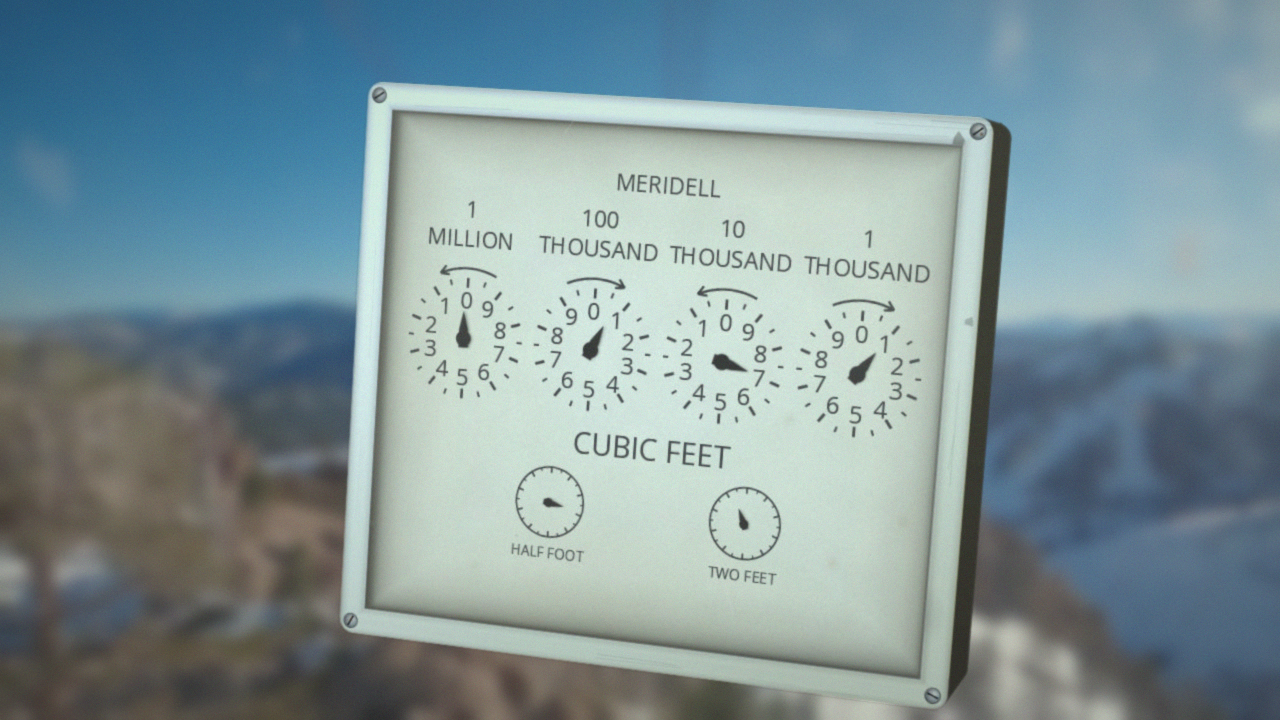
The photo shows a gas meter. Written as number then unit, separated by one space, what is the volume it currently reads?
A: 7100 ft³
